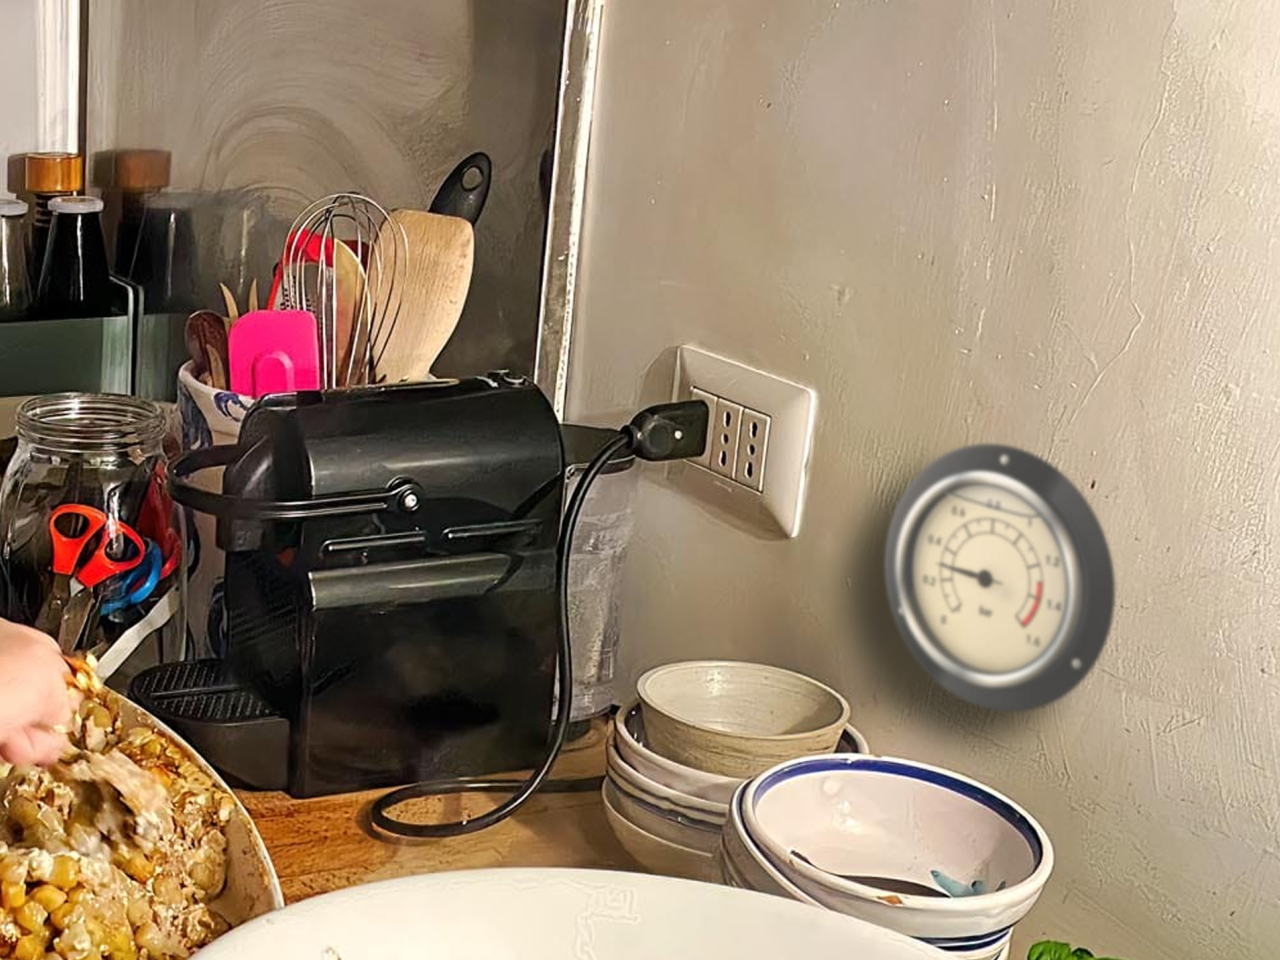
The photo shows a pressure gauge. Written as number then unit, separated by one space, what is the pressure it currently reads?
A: 0.3 bar
